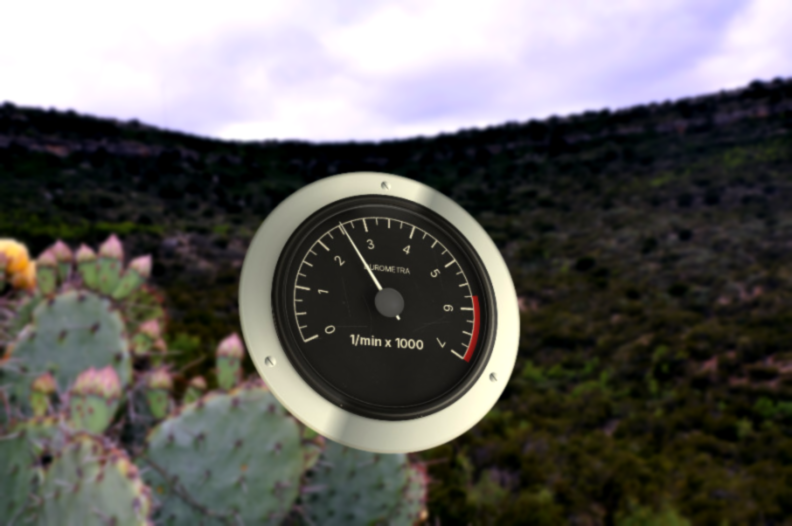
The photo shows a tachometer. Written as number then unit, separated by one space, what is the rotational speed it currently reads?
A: 2500 rpm
